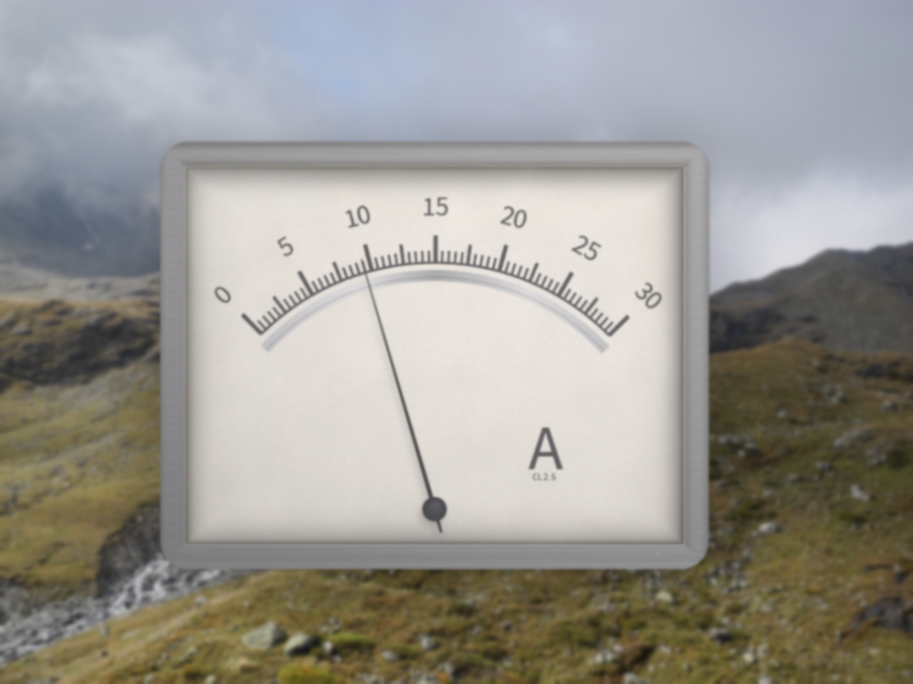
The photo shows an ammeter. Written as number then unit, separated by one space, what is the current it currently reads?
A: 9.5 A
